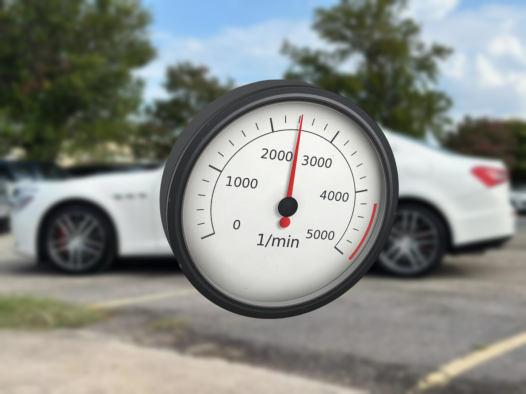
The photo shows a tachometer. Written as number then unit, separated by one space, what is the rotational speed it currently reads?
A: 2400 rpm
